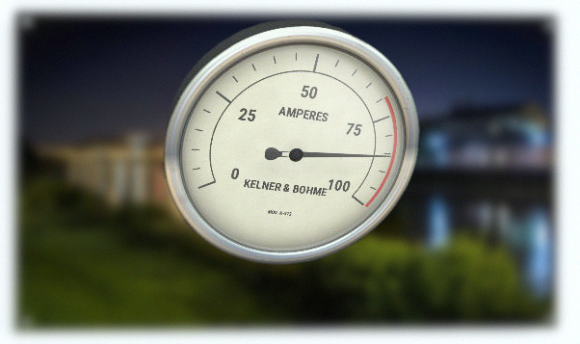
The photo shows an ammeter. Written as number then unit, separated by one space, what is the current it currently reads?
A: 85 A
